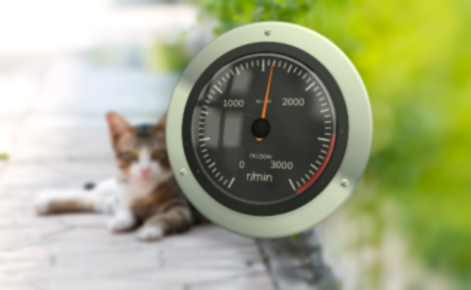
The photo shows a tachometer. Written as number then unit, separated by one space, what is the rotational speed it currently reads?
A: 1600 rpm
